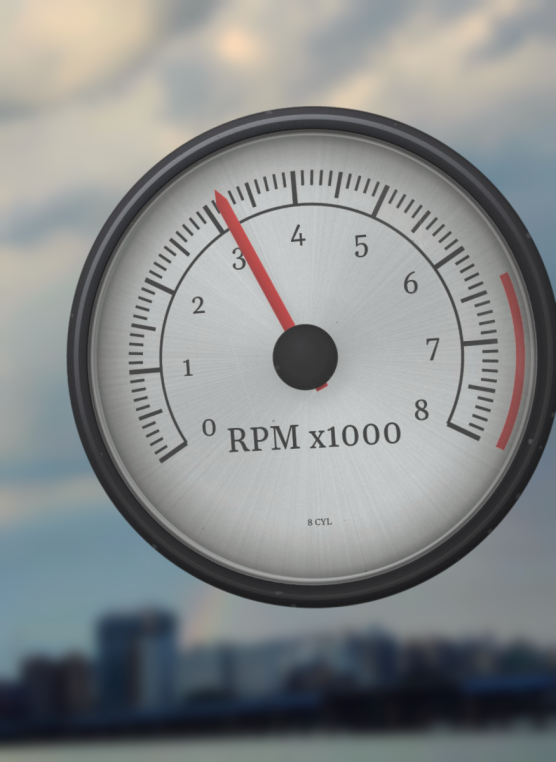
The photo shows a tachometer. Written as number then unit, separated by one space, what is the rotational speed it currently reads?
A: 3200 rpm
